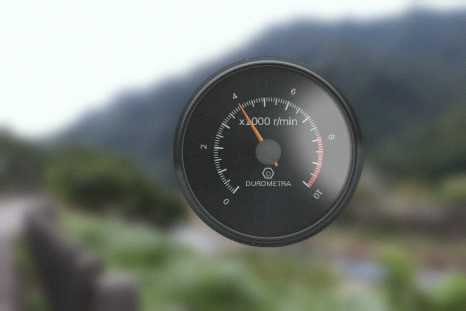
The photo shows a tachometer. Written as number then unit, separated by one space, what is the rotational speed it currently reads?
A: 4000 rpm
